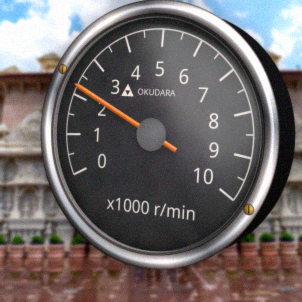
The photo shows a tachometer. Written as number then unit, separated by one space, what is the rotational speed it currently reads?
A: 2250 rpm
